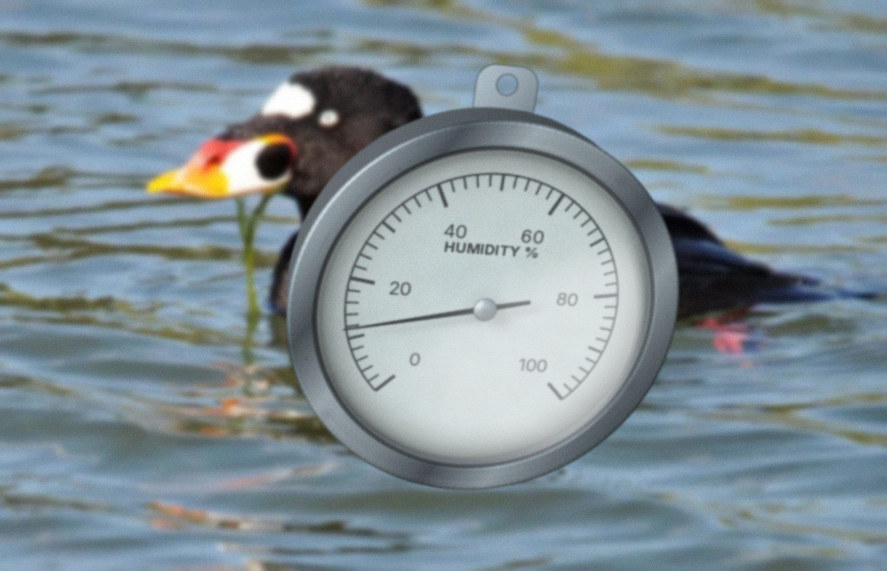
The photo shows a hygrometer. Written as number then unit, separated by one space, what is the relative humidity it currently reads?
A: 12 %
